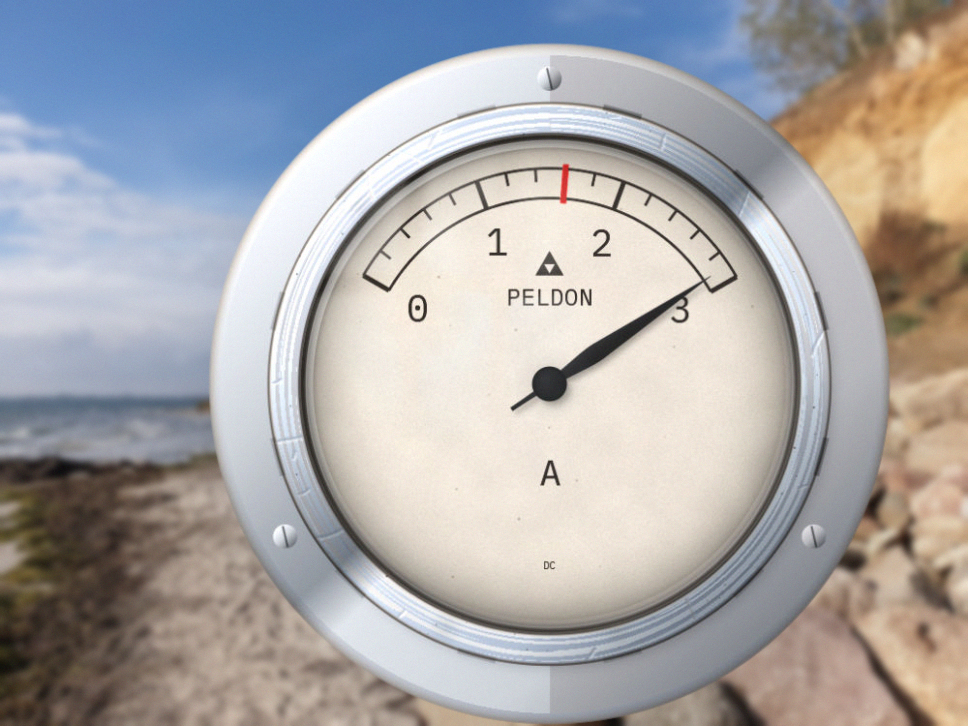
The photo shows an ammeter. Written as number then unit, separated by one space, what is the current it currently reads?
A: 2.9 A
